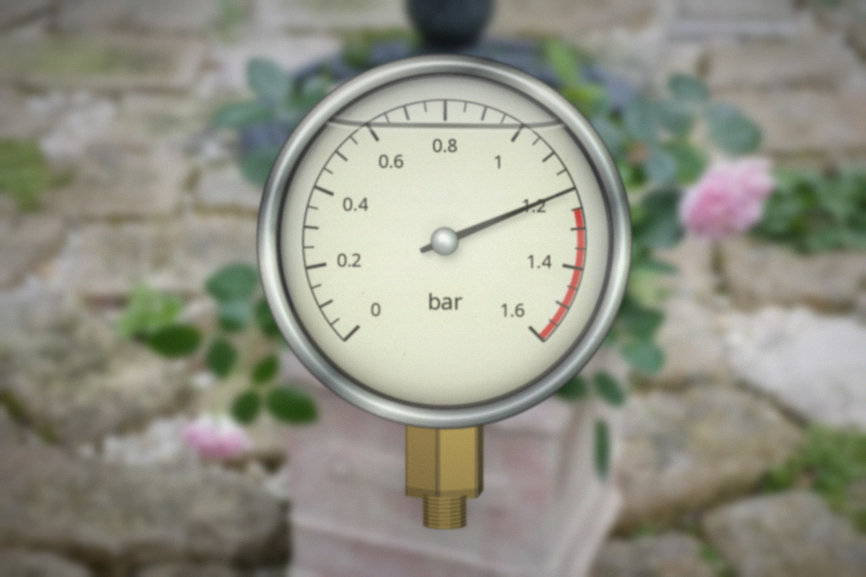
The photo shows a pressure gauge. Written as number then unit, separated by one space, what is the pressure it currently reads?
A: 1.2 bar
